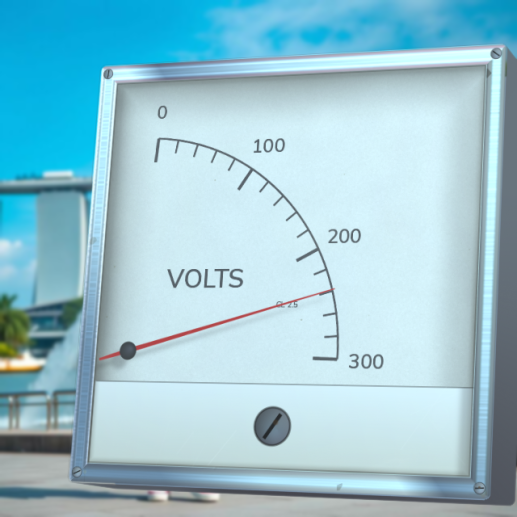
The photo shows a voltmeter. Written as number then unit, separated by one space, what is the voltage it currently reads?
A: 240 V
